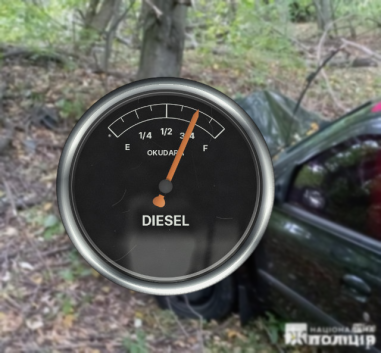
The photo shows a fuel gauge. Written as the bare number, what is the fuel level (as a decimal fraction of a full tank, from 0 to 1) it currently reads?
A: 0.75
